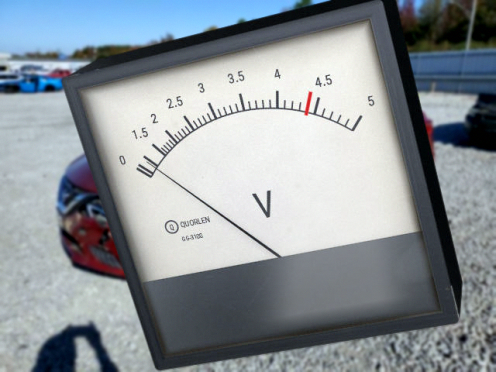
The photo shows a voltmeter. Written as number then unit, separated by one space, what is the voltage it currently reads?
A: 1 V
